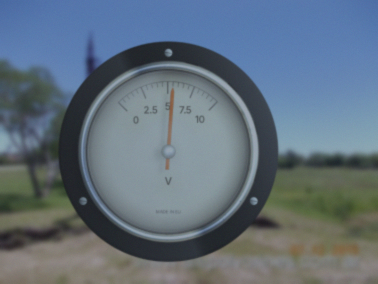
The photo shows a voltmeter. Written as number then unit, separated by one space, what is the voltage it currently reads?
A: 5.5 V
